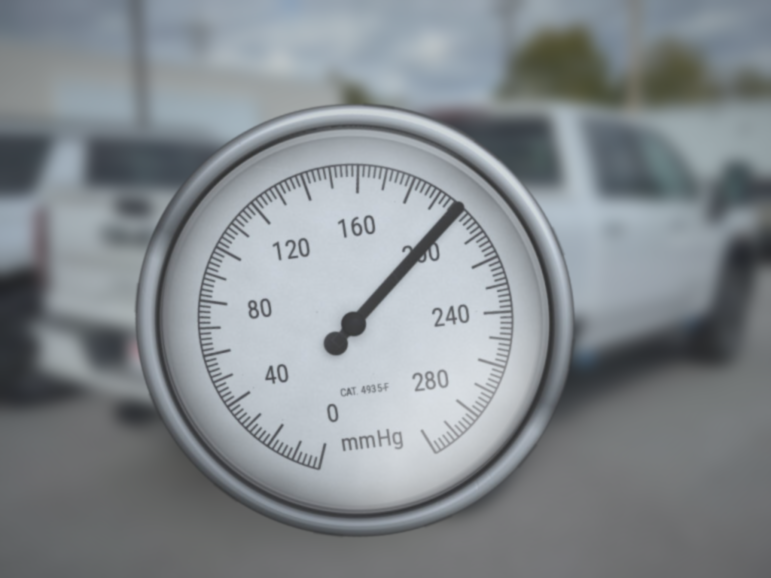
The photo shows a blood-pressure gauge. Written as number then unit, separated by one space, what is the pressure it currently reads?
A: 198 mmHg
